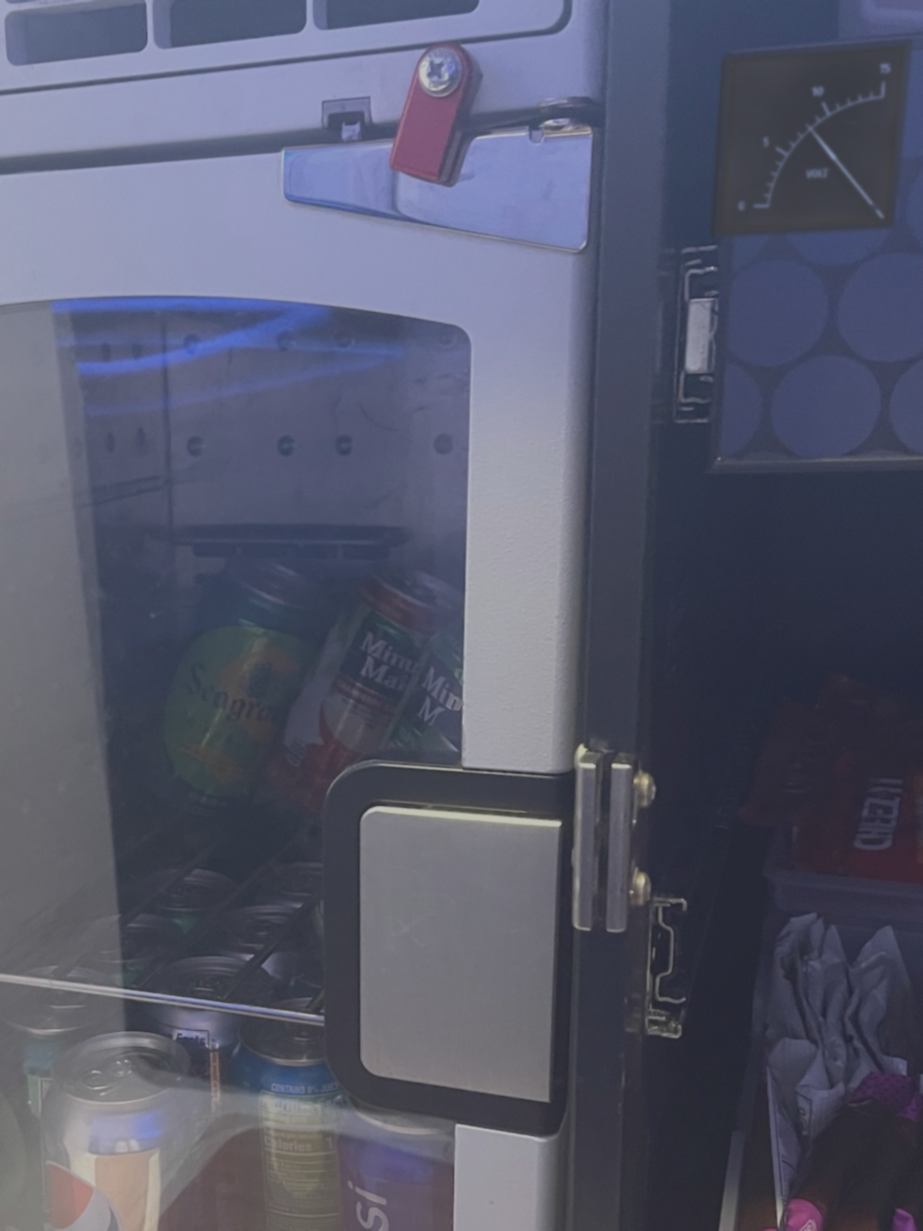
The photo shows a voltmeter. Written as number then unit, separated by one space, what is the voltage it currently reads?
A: 8 V
